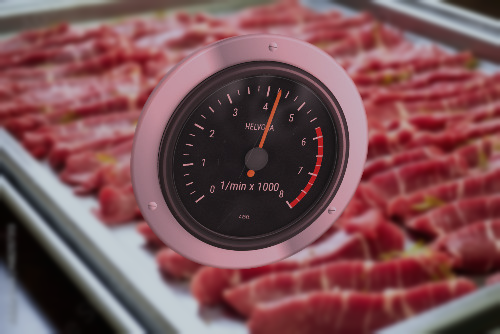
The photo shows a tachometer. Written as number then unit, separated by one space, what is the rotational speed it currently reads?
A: 4250 rpm
